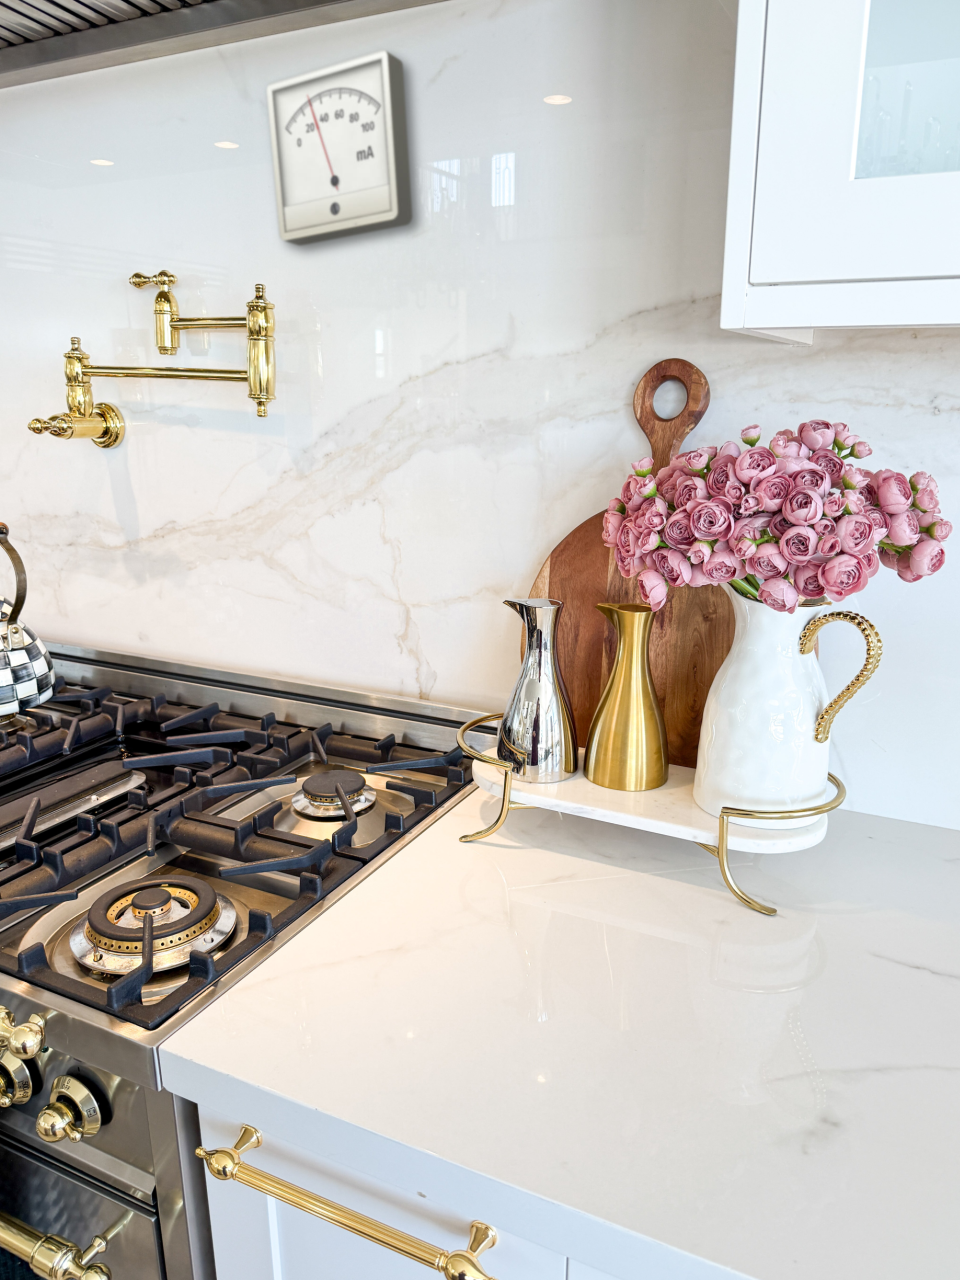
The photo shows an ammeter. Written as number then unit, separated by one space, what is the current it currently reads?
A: 30 mA
